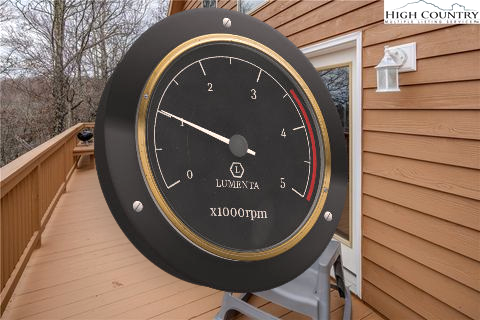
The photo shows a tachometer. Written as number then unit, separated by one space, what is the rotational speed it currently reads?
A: 1000 rpm
